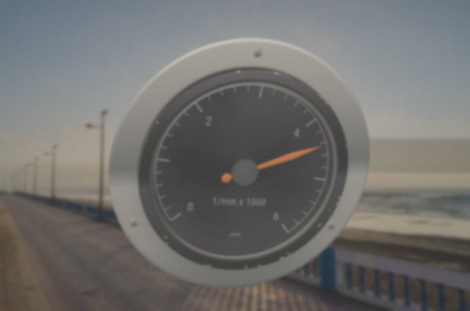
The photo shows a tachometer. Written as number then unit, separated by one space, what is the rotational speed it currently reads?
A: 4400 rpm
